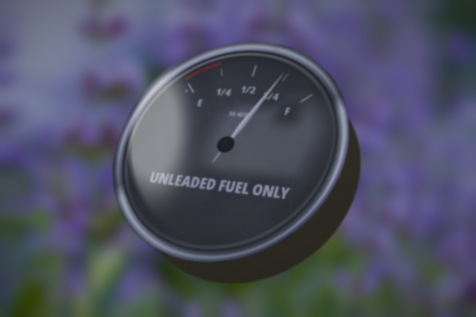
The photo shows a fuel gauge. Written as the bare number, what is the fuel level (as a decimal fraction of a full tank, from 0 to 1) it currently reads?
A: 0.75
